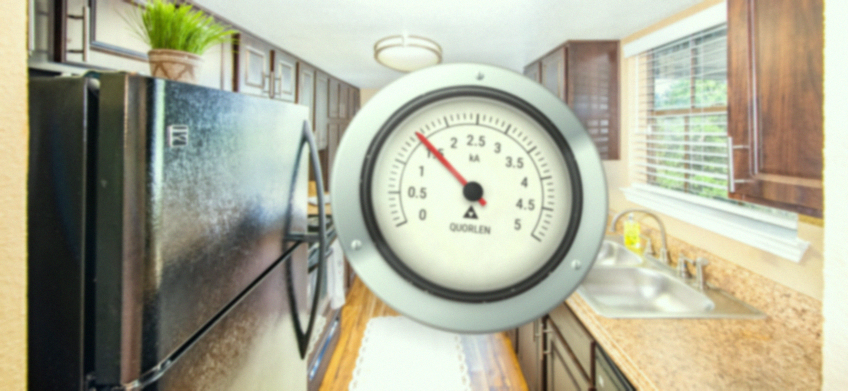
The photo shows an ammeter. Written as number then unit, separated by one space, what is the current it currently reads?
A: 1.5 kA
